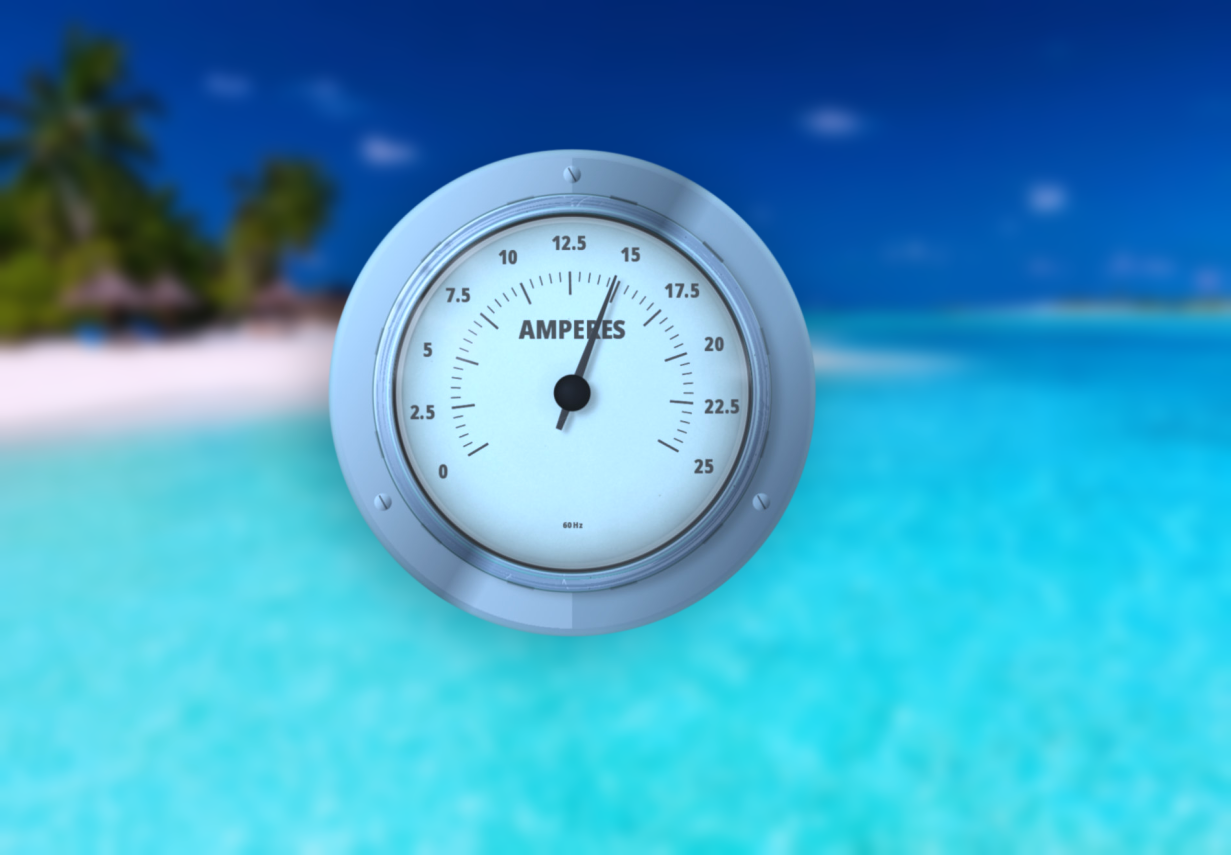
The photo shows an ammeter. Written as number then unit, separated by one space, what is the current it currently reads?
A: 14.75 A
